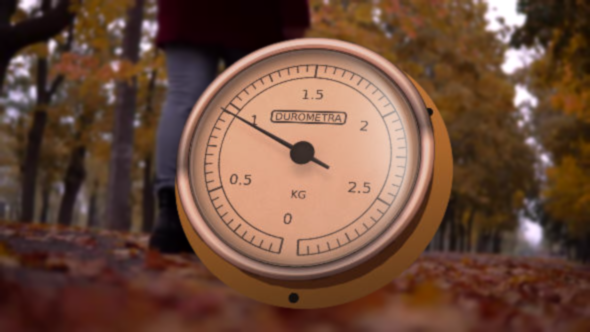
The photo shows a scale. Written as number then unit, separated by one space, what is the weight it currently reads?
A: 0.95 kg
